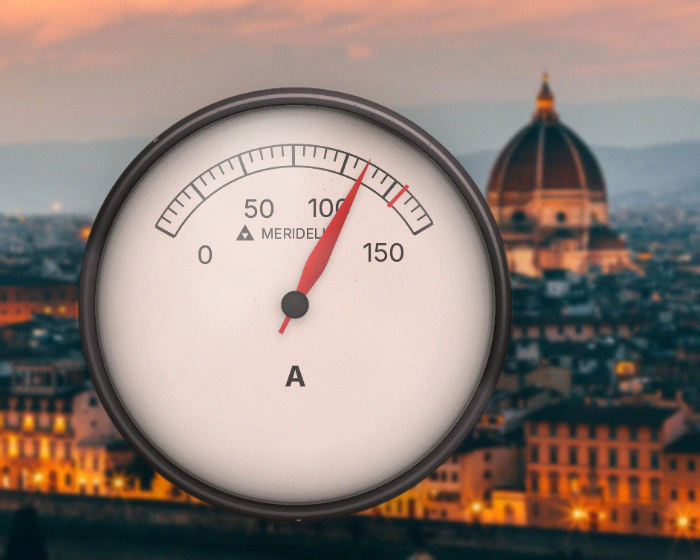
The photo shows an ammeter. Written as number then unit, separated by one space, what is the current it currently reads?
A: 110 A
